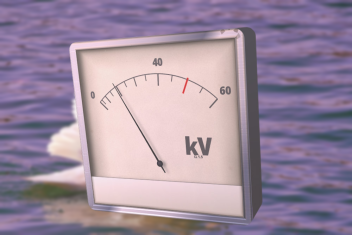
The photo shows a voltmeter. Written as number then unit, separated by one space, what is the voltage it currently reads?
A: 20 kV
